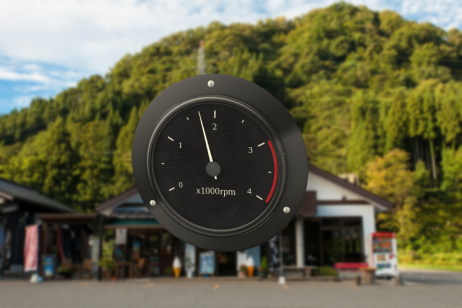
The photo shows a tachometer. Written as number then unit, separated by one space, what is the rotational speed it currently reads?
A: 1750 rpm
